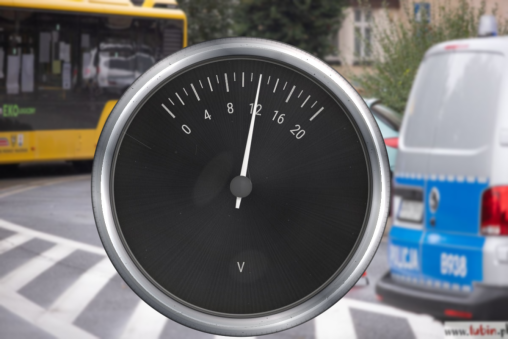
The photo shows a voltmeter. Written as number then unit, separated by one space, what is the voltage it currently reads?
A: 12 V
